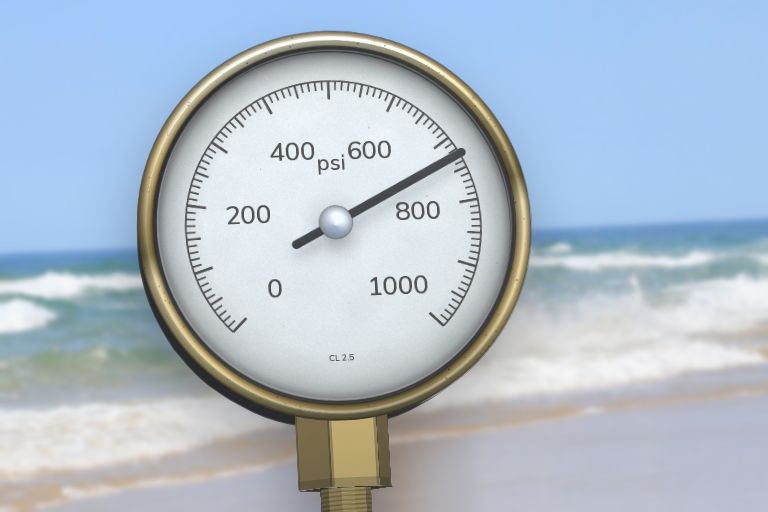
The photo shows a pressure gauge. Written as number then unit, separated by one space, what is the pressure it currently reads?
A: 730 psi
